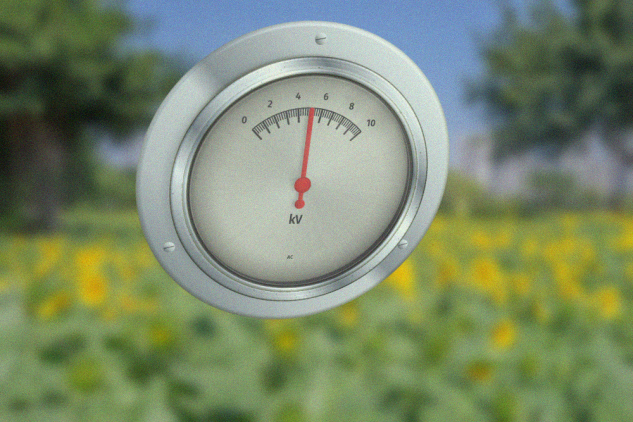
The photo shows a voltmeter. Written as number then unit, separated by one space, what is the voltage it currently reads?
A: 5 kV
